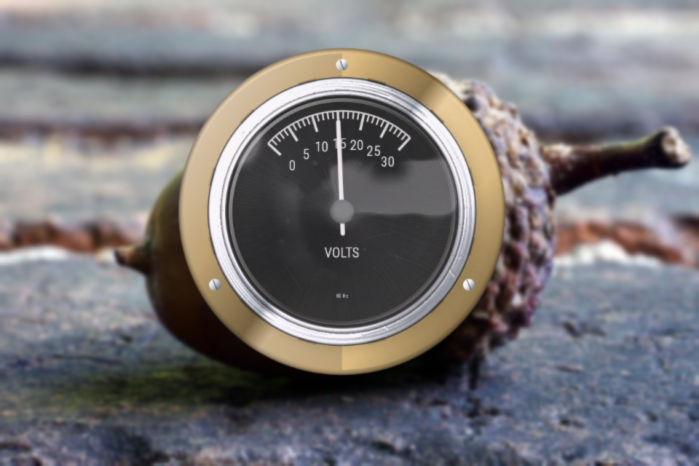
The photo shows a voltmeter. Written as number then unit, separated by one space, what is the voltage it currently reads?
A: 15 V
